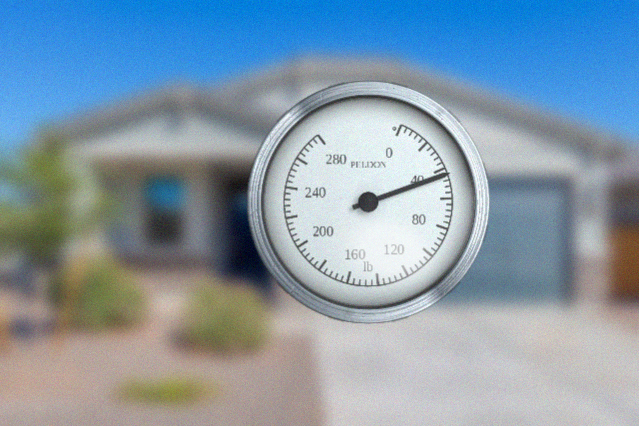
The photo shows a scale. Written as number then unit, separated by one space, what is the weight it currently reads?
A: 44 lb
